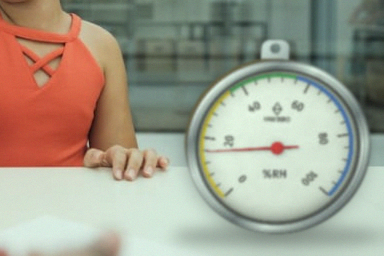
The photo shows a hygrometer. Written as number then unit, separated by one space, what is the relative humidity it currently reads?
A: 16 %
